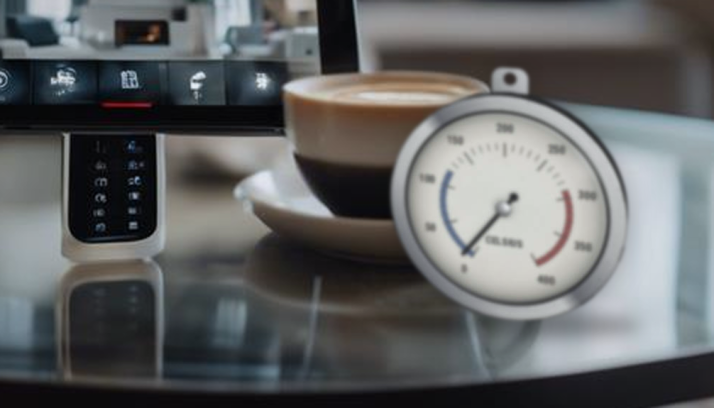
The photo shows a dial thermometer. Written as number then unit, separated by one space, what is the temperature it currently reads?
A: 10 °C
